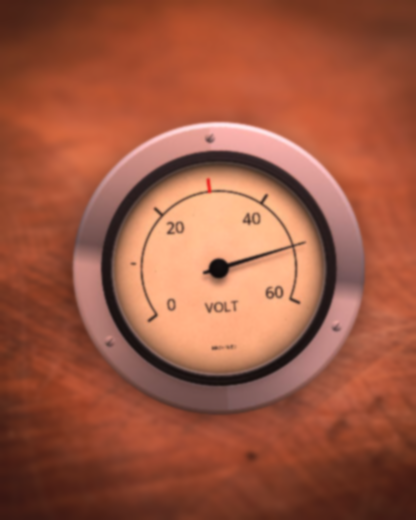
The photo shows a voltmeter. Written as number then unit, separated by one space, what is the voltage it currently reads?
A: 50 V
